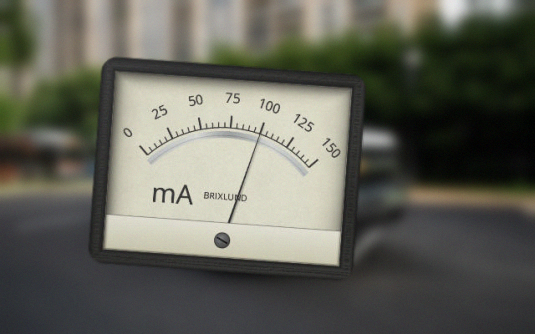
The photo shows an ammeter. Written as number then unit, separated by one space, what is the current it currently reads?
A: 100 mA
